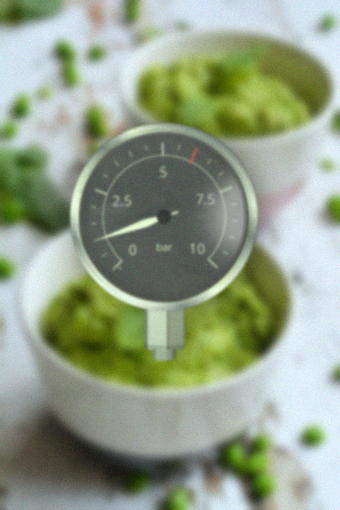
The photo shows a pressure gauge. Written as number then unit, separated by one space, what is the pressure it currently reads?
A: 1 bar
